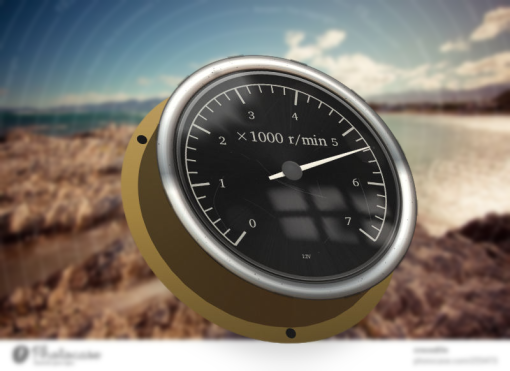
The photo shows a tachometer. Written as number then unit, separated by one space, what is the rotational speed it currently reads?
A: 5400 rpm
